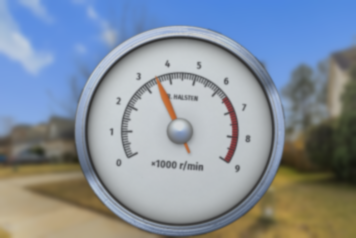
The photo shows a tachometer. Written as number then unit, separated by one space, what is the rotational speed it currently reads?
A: 3500 rpm
